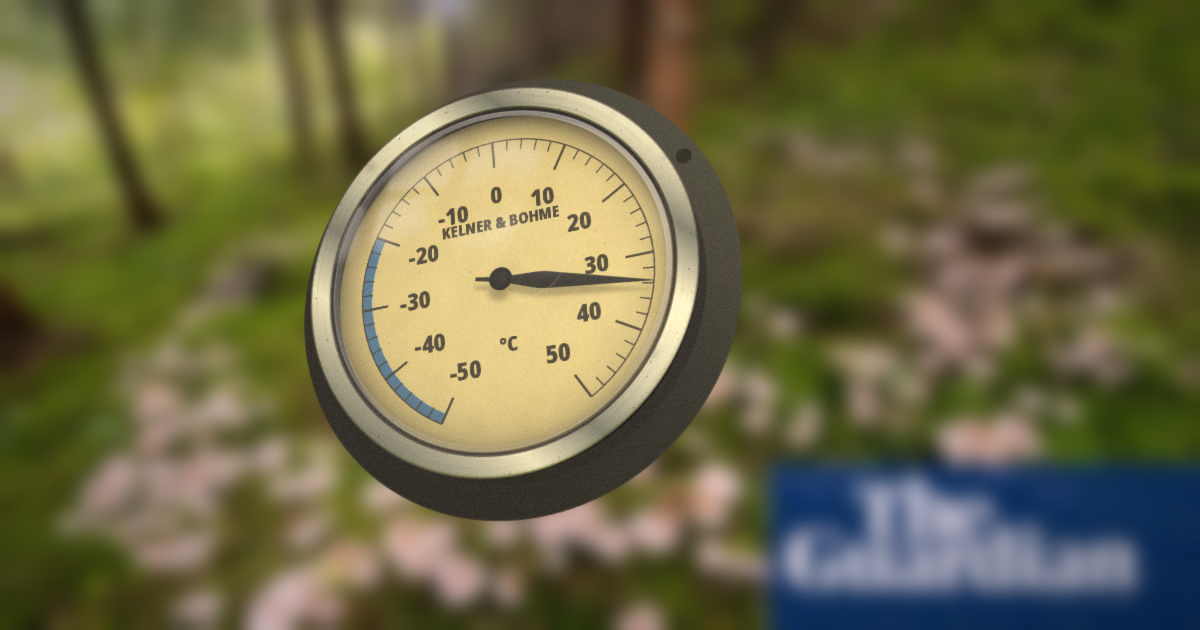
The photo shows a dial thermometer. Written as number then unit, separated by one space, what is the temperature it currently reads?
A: 34 °C
